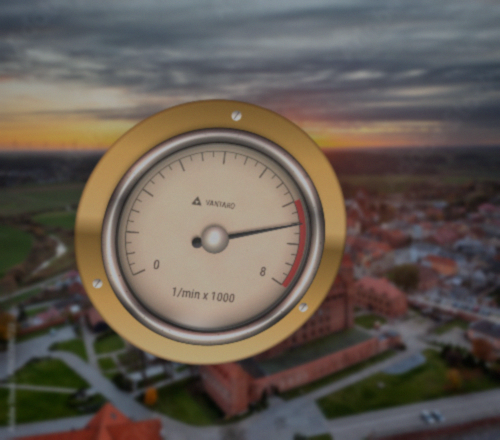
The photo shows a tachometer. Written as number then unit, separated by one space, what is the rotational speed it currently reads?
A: 6500 rpm
